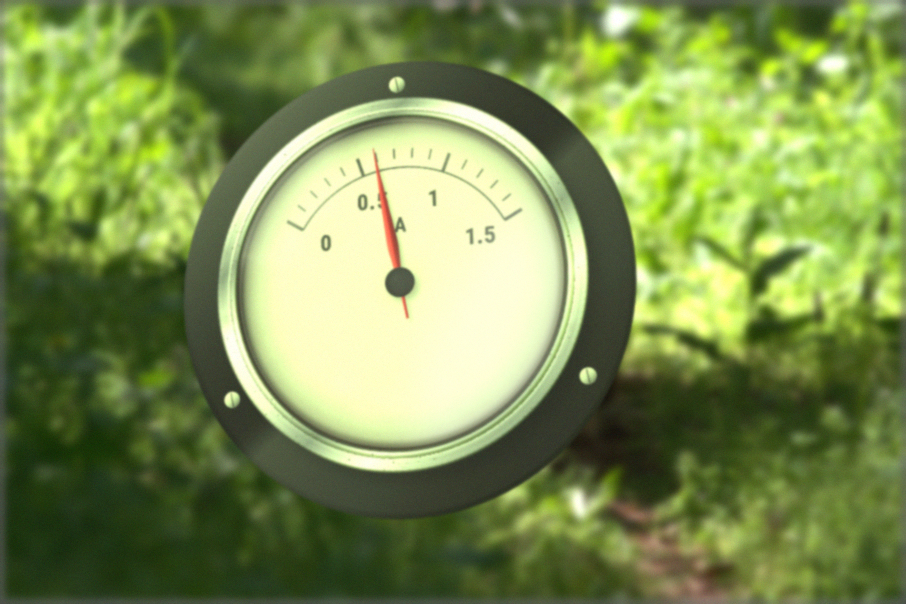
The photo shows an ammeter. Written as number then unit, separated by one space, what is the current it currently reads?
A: 0.6 A
